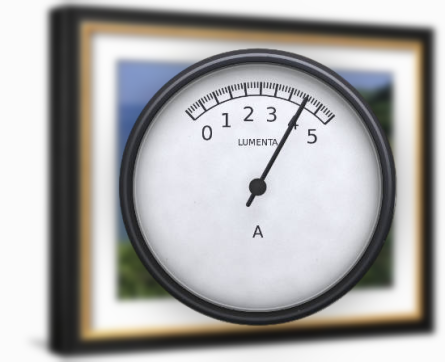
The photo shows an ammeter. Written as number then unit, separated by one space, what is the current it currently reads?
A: 4 A
